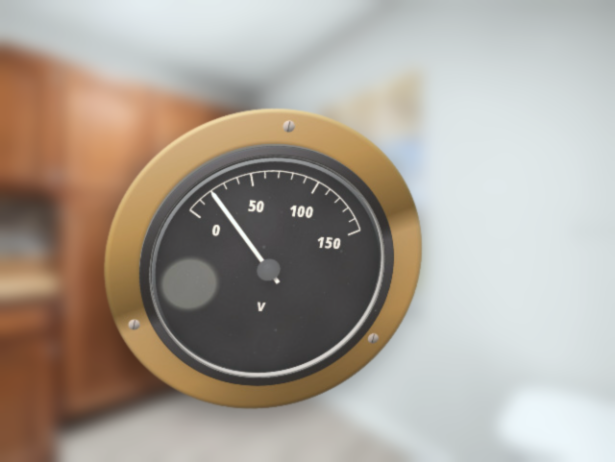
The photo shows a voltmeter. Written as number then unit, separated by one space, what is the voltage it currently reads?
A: 20 V
